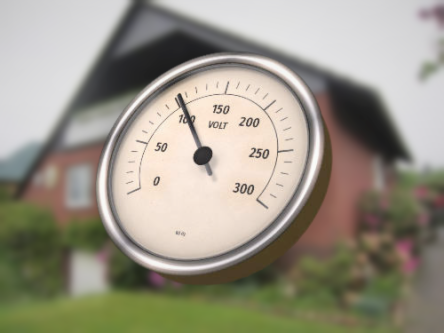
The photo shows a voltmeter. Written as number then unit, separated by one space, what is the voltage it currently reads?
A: 105 V
